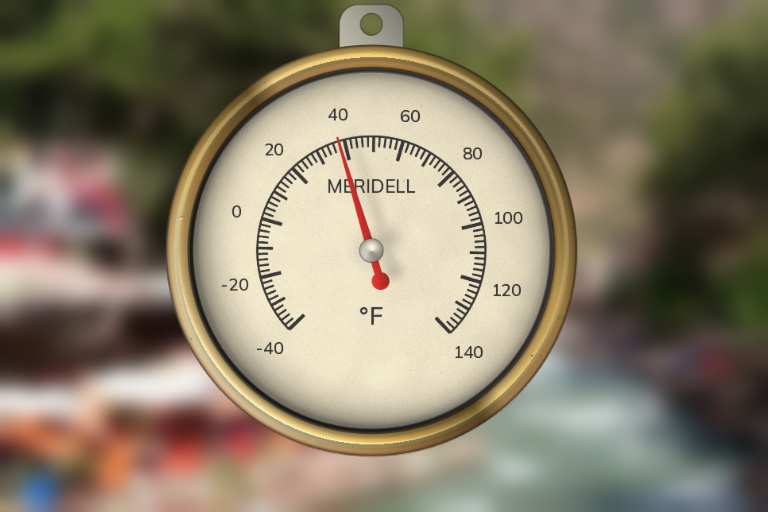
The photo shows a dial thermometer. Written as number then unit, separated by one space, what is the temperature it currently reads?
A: 38 °F
